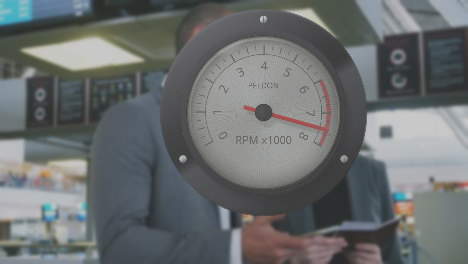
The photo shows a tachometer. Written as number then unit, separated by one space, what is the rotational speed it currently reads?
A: 7500 rpm
